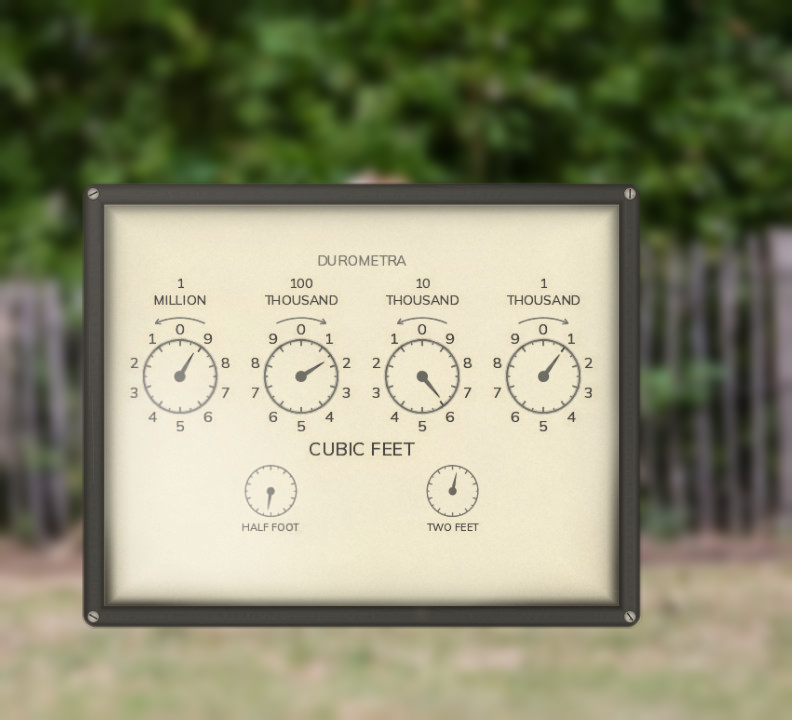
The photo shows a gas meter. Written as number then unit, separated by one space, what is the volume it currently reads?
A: 916100 ft³
